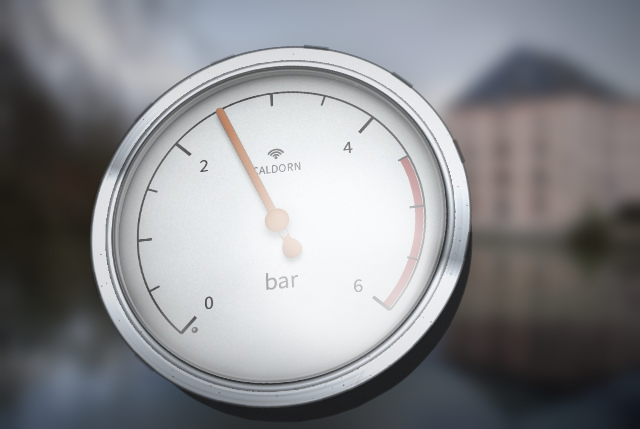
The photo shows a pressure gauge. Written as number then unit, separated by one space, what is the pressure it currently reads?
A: 2.5 bar
